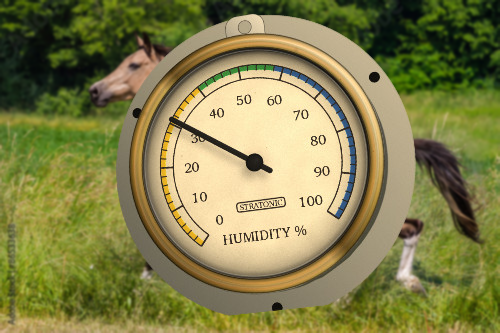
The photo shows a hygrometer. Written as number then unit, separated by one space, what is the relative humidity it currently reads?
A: 31 %
